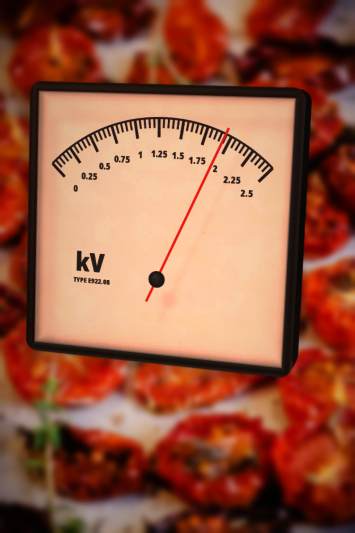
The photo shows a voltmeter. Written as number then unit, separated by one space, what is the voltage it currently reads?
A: 1.95 kV
